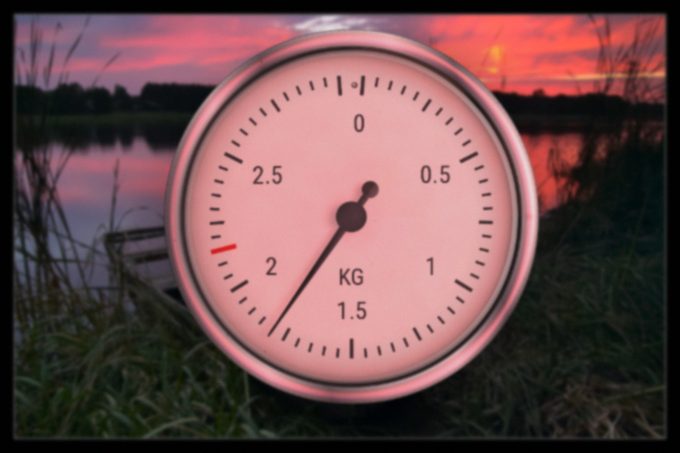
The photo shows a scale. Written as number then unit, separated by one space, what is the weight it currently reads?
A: 1.8 kg
